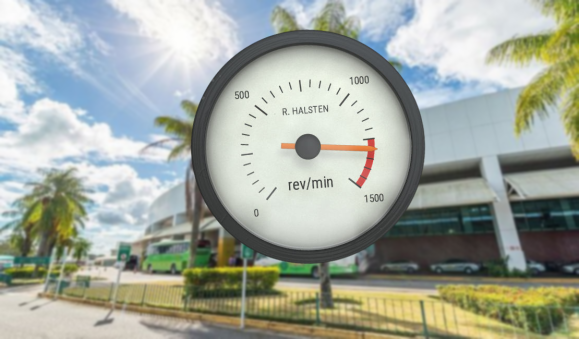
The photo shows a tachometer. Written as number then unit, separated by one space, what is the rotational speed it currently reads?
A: 1300 rpm
